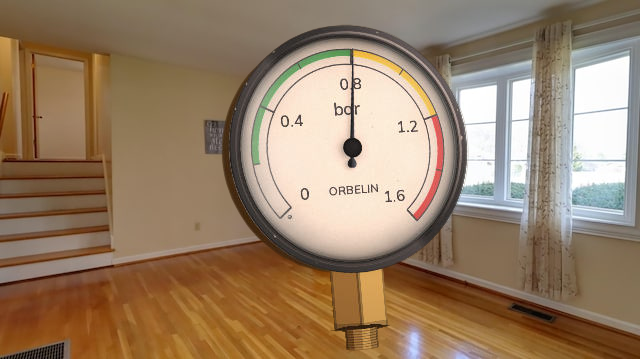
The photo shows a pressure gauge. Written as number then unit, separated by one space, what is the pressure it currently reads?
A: 0.8 bar
